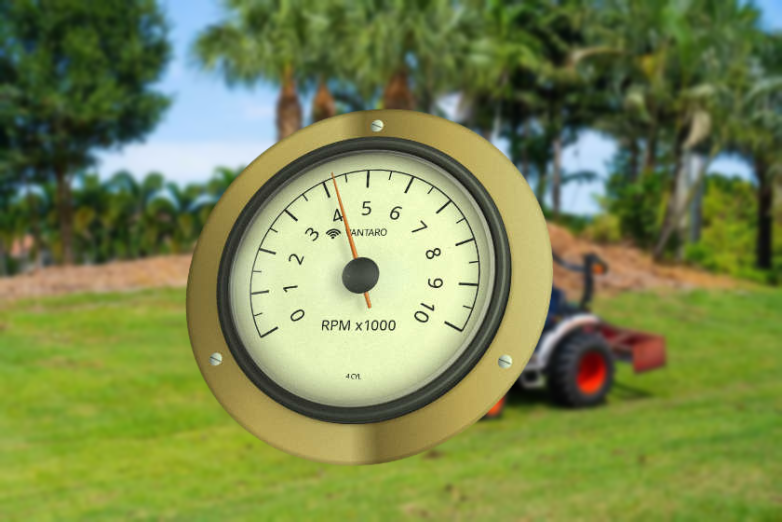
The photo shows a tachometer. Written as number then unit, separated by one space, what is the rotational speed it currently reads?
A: 4250 rpm
